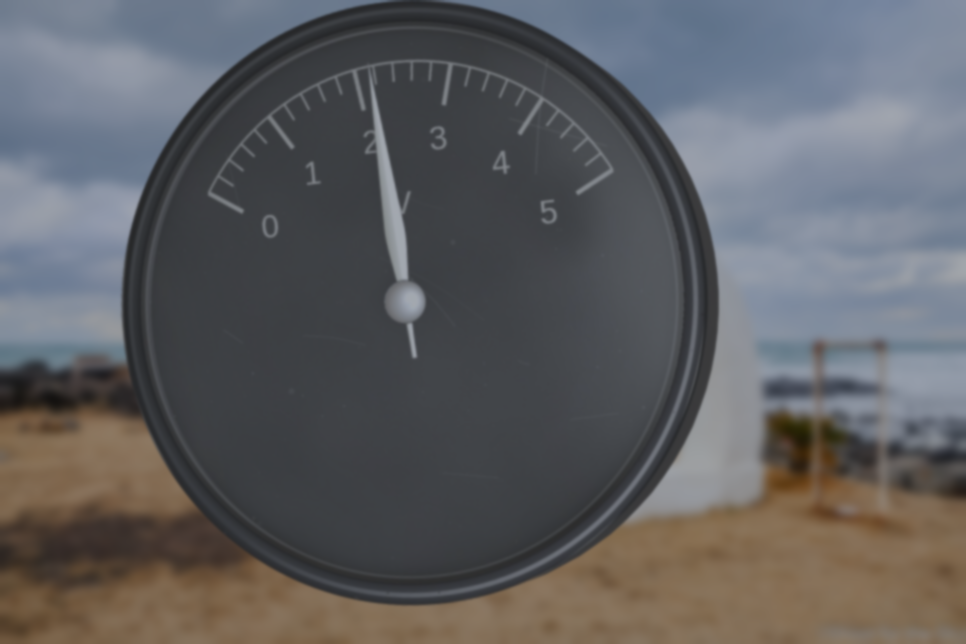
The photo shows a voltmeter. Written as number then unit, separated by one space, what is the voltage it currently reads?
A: 2.2 V
